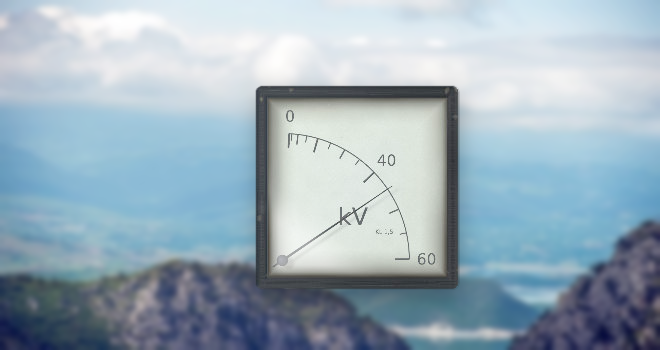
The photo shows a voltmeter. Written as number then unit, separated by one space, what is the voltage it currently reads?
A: 45 kV
